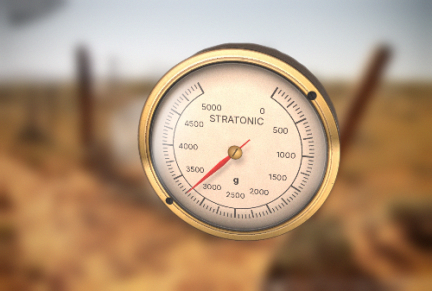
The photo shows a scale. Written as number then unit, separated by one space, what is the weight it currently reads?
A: 3250 g
